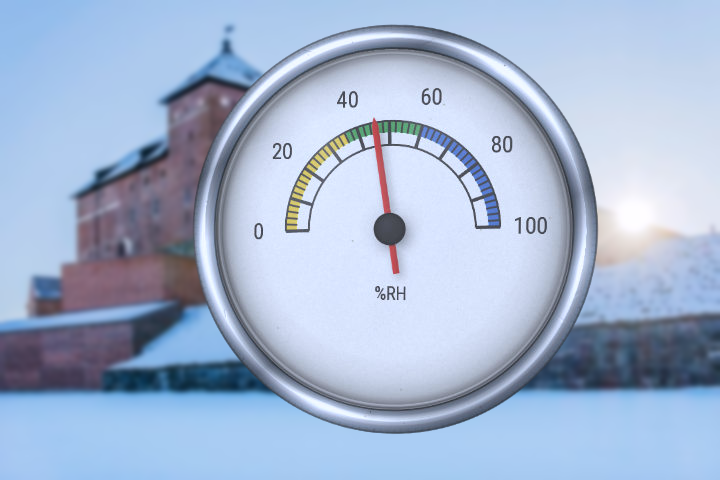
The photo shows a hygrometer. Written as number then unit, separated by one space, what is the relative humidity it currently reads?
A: 46 %
